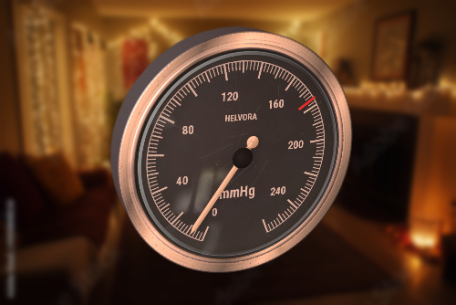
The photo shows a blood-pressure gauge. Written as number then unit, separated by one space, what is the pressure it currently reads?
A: 10 mmHg
